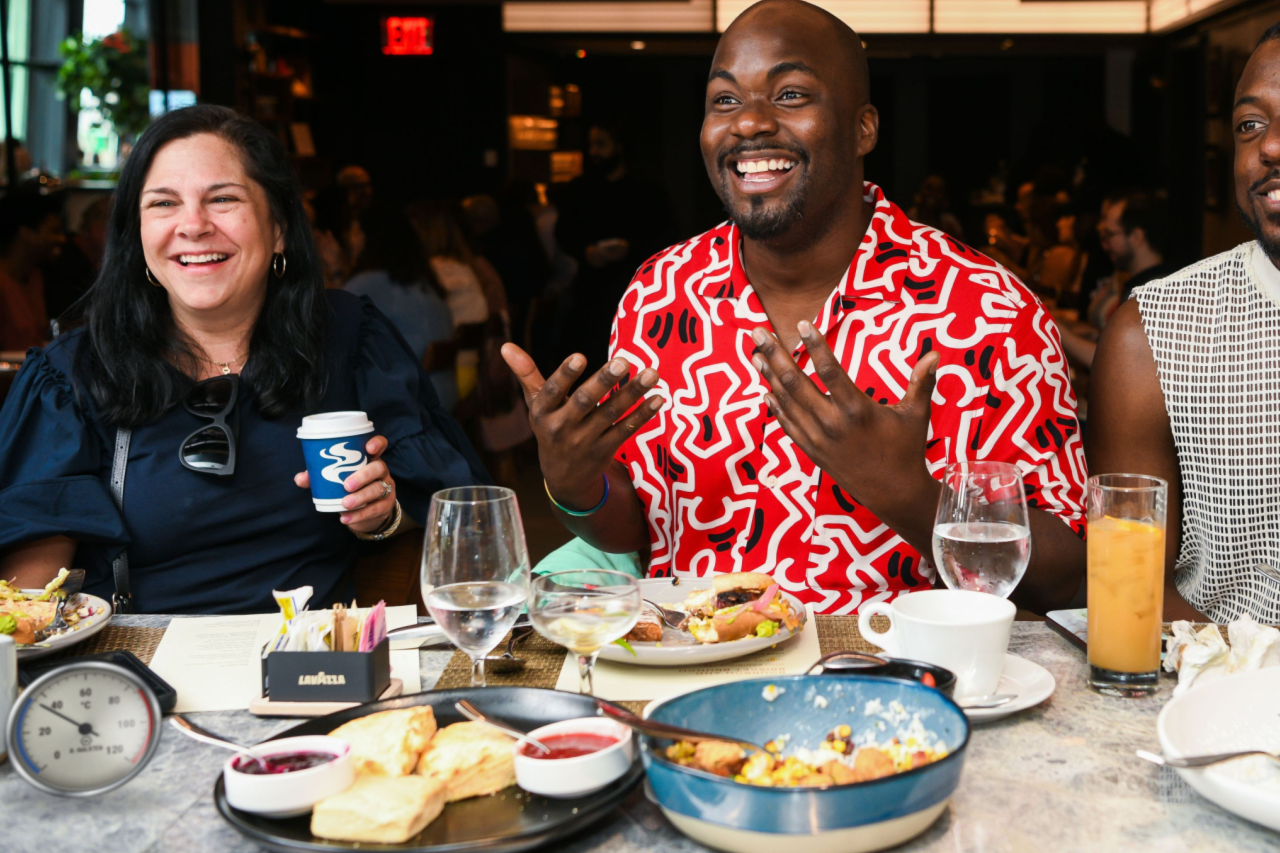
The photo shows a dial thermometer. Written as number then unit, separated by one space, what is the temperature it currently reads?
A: 36 °C
